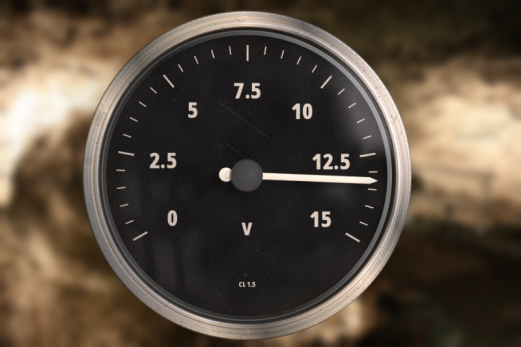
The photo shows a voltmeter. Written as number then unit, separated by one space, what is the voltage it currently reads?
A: 13.25 V
